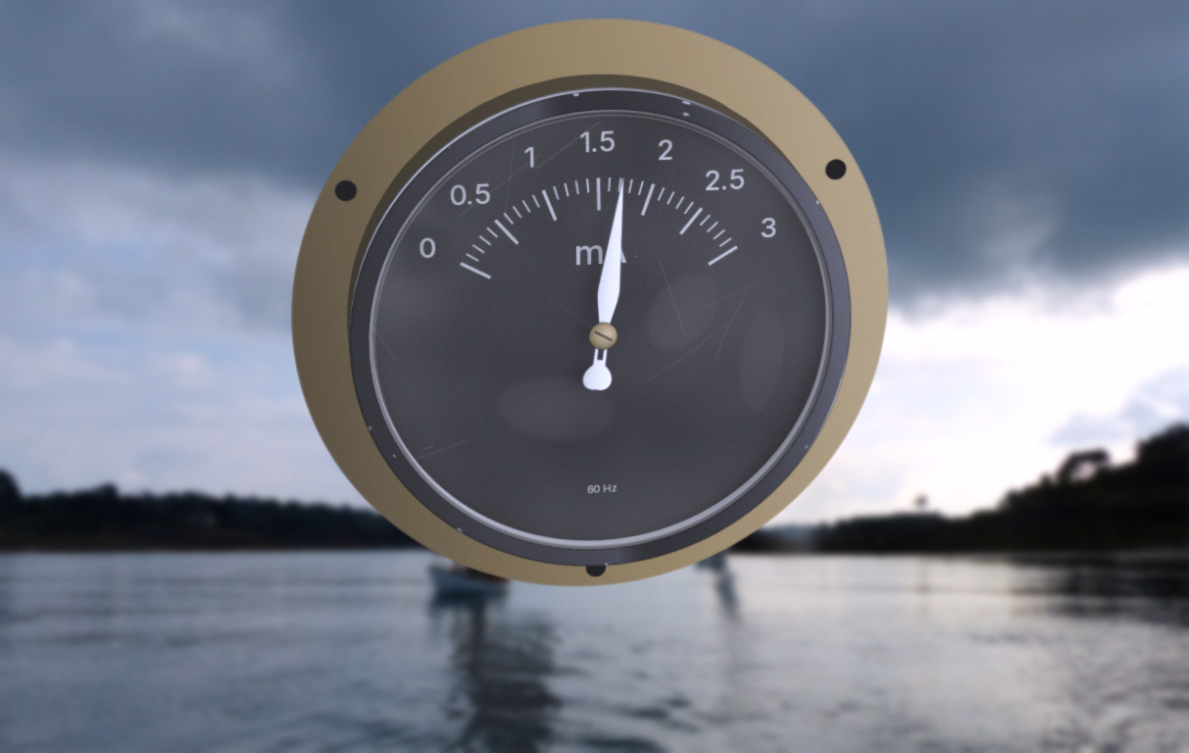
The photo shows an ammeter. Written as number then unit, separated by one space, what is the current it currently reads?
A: 1.7 mA
